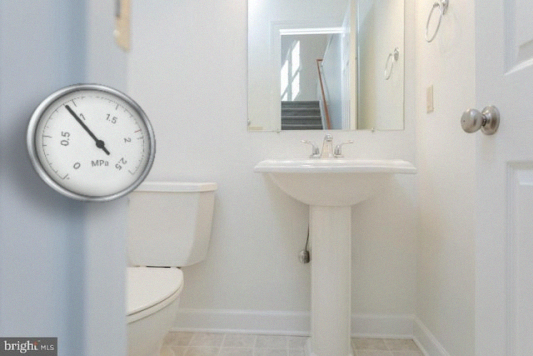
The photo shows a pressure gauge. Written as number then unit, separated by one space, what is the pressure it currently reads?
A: 0.9 MPa
